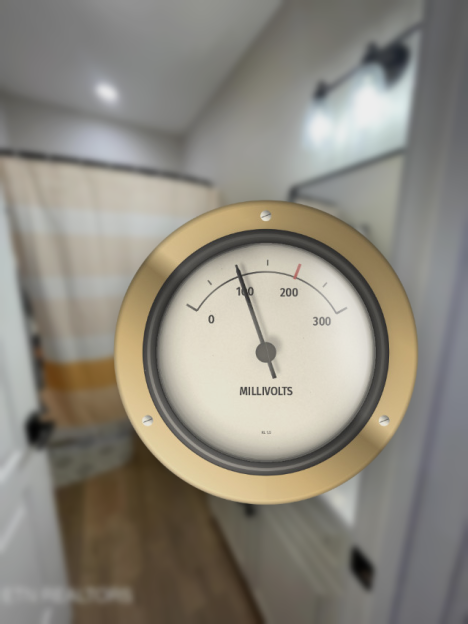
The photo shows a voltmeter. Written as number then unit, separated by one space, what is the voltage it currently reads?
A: 100 mV
